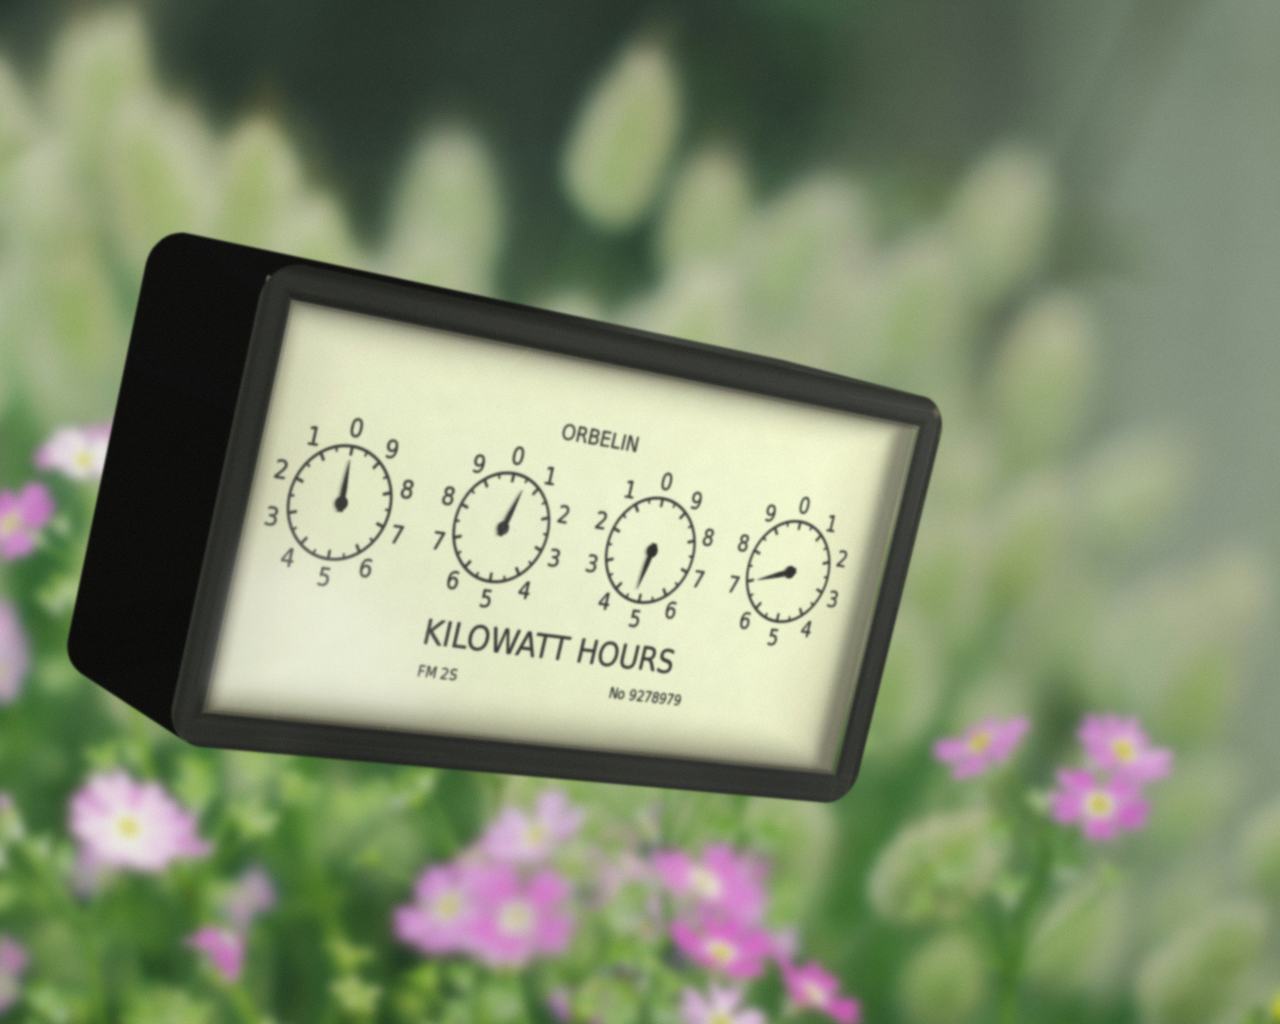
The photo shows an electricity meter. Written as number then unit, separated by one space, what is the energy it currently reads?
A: 47 kWh
